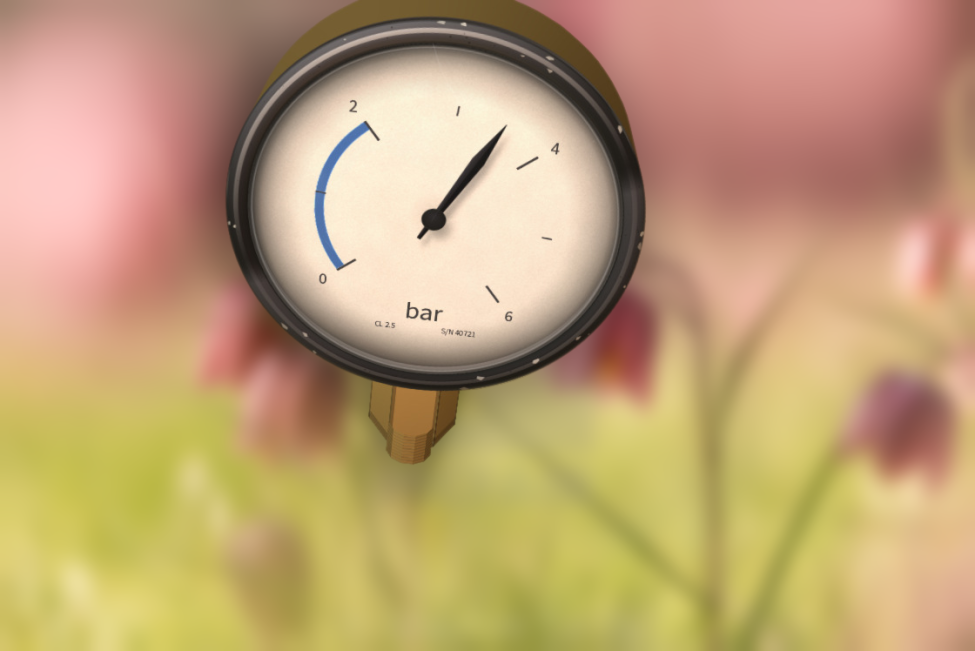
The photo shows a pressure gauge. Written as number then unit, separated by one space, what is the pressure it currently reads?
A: 3.5 bar
